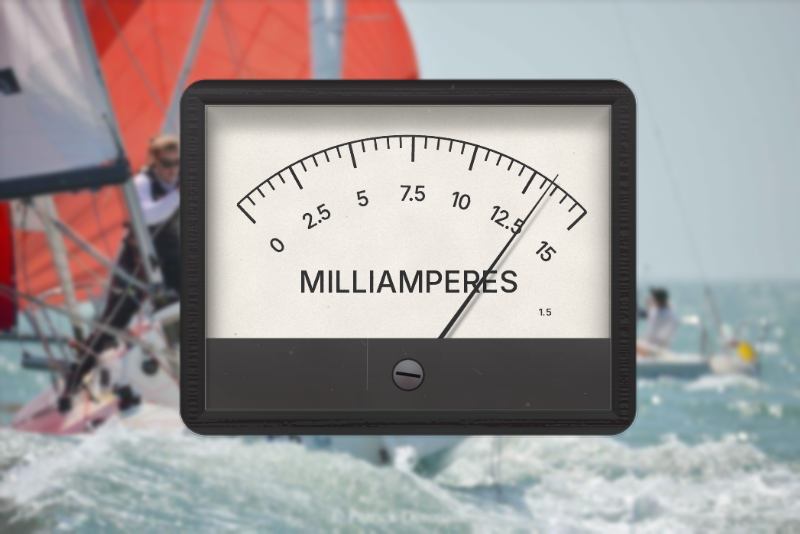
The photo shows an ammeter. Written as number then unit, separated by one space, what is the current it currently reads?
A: 13.25 mA
